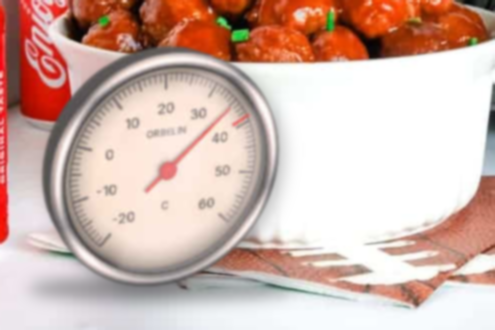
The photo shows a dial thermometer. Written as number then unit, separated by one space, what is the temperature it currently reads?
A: 35 °C
